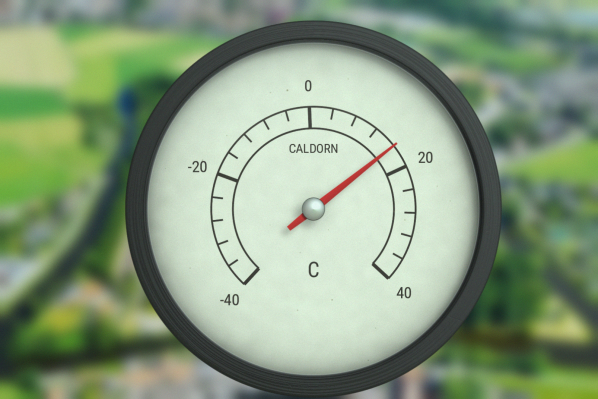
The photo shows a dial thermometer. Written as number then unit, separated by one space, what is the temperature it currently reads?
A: 16 °C
